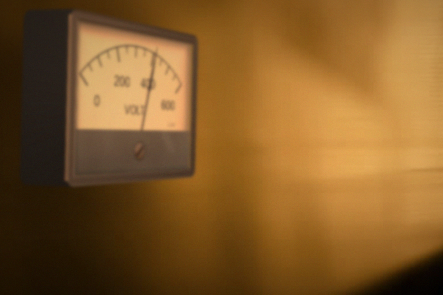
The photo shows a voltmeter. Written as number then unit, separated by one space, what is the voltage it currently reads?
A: 400 V
